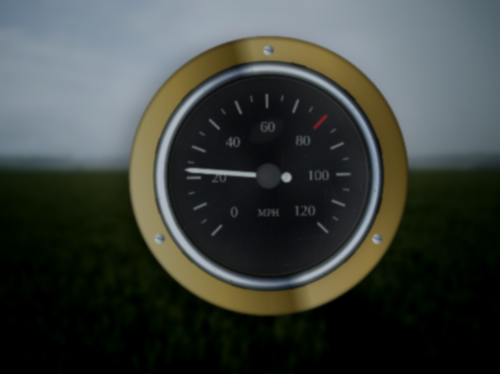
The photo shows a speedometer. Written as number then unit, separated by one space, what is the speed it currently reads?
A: 22.5 mph
